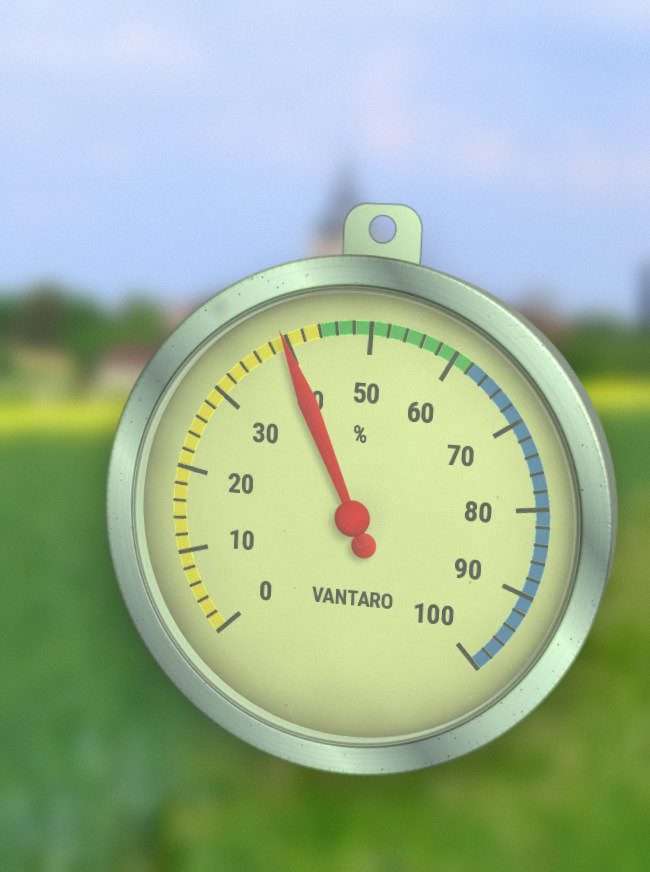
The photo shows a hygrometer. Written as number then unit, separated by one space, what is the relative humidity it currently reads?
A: 40 %
